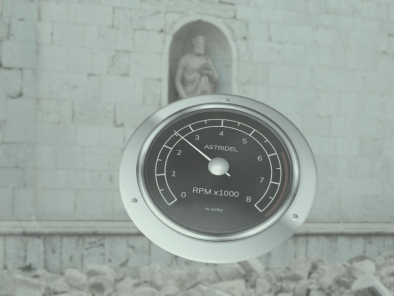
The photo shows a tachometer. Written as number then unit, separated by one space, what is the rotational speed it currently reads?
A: 2500 rpm
